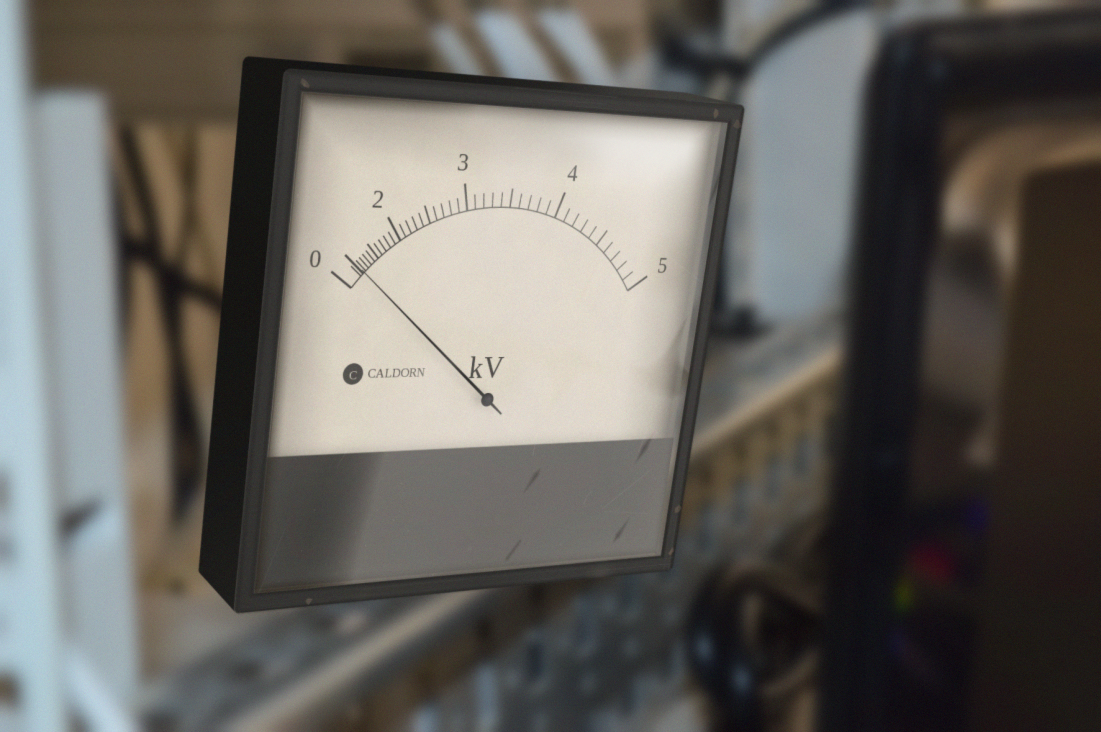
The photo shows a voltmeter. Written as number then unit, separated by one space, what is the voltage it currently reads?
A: 1 kV
